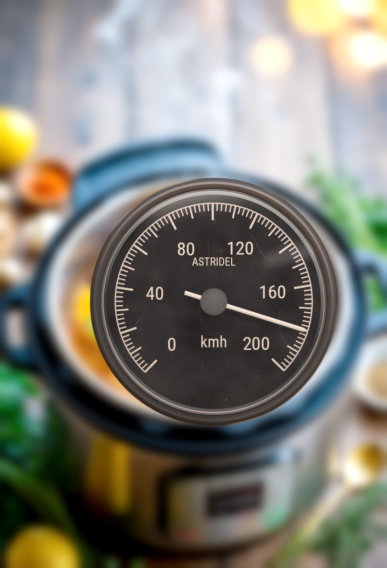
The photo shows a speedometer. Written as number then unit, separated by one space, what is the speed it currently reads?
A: 180 km/h
